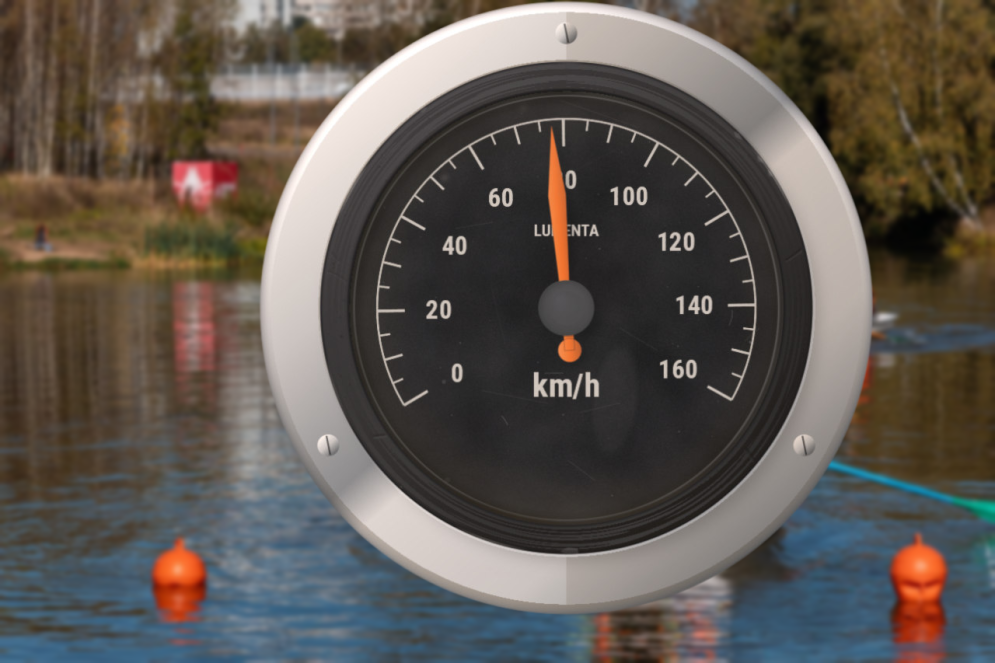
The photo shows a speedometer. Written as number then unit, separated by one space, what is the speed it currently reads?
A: 77.5 km/h
